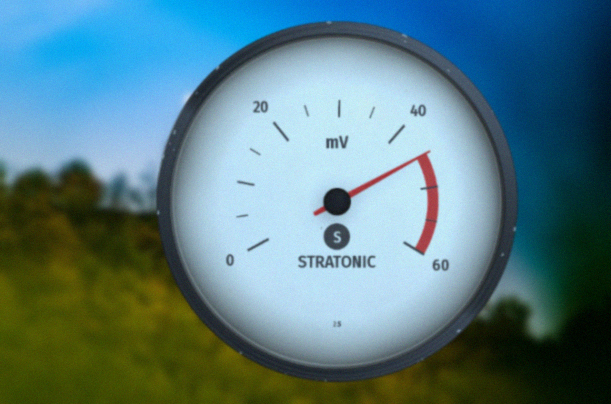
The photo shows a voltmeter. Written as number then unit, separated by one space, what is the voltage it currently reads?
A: 45 mV
